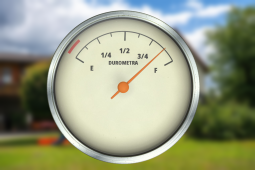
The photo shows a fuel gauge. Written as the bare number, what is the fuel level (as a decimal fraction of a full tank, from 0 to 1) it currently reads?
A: 0.875
